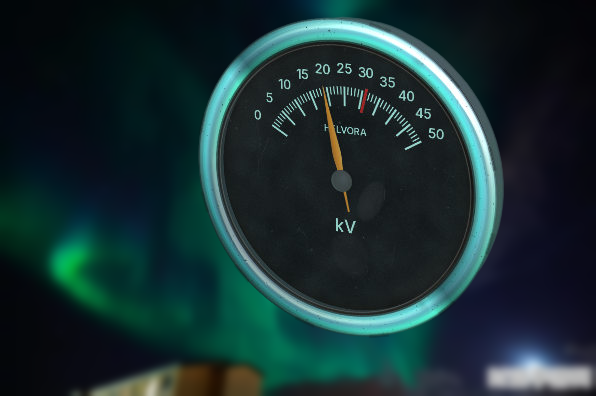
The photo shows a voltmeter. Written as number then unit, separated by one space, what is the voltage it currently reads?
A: 20 kV
